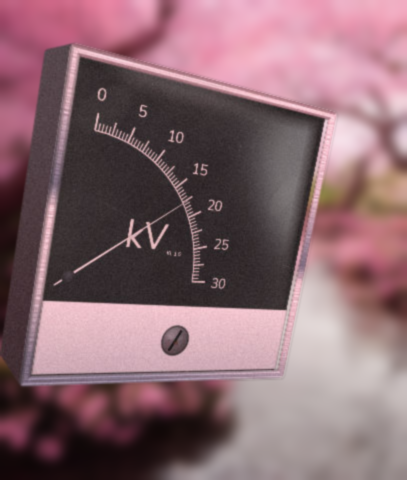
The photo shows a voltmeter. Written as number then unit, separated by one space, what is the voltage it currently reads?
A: 17.5 kV
